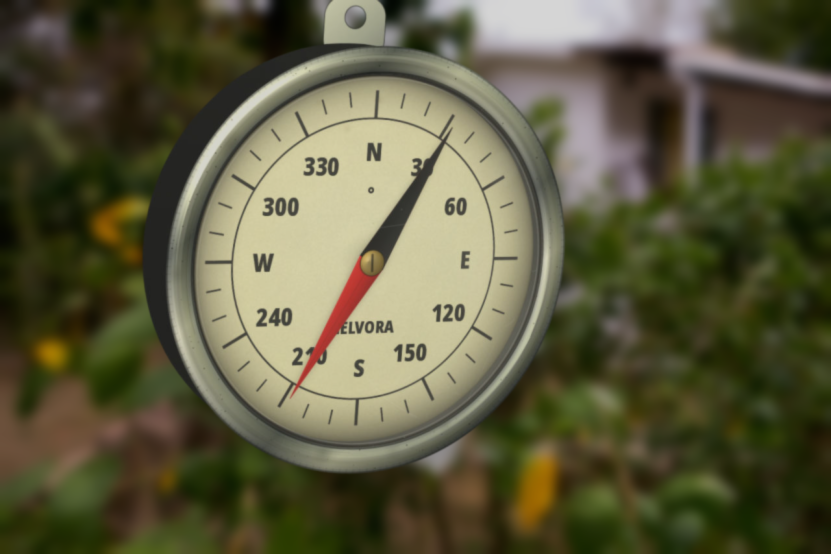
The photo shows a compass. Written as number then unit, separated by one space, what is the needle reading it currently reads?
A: 210 °
